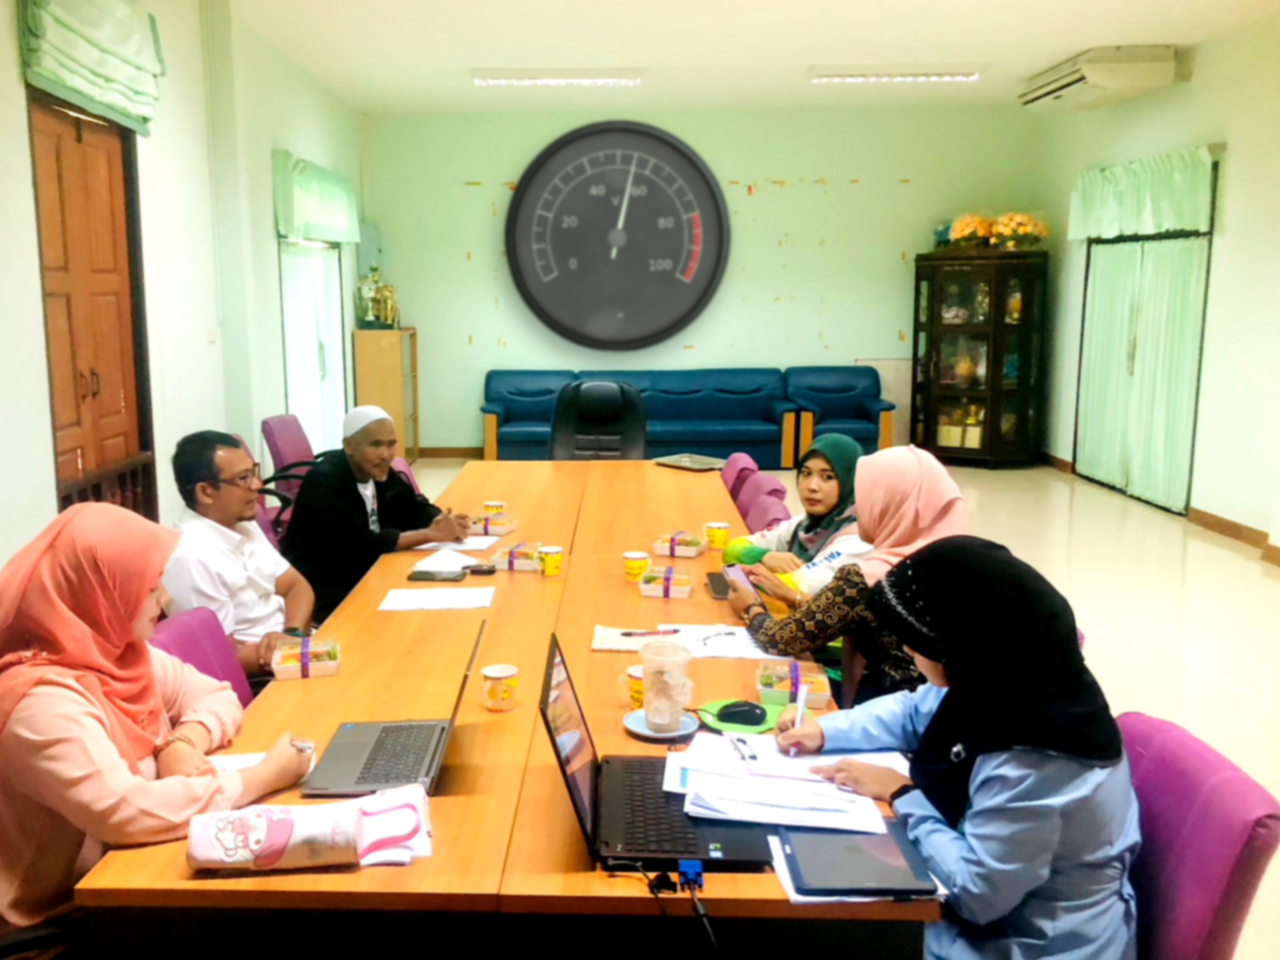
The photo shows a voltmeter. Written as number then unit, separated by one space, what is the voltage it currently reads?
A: 55 V
